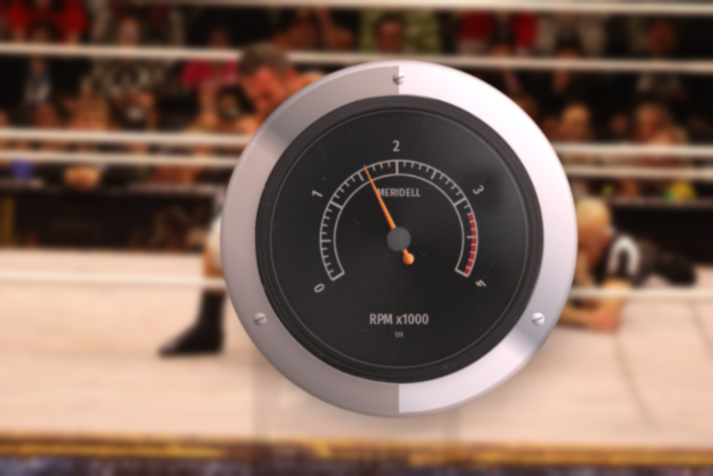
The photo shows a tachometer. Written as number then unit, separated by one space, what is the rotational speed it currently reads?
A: 1600 rpm
